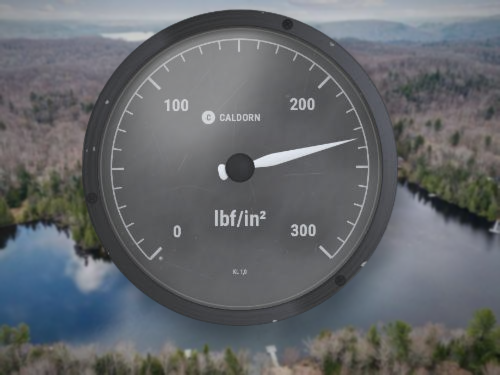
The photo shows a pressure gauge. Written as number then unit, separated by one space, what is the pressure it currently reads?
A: 235 psi
